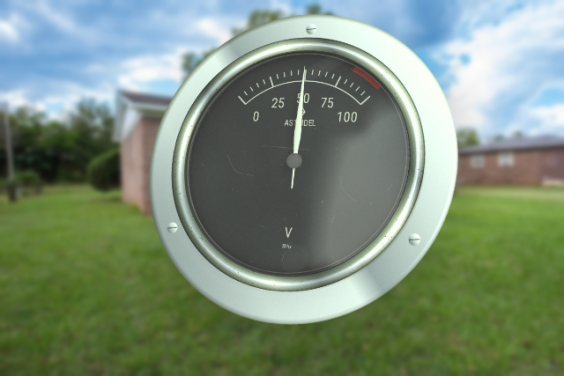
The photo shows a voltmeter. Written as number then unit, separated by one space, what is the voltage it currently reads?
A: 50 V
